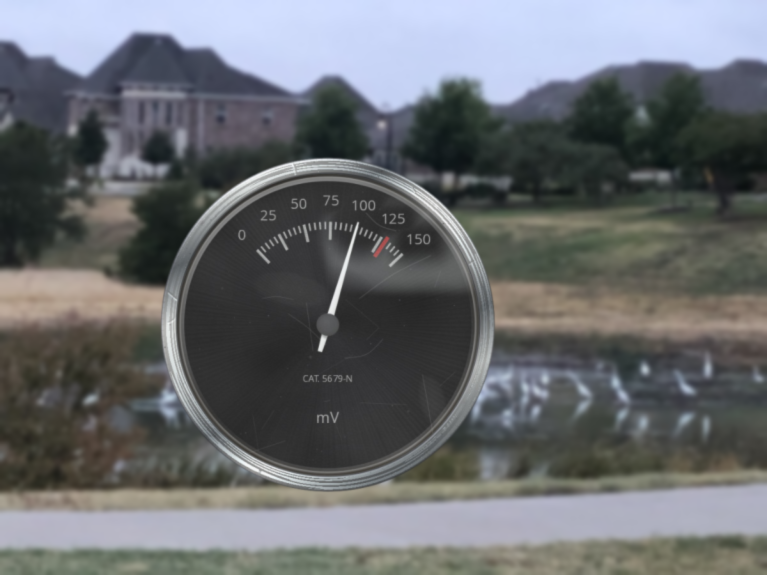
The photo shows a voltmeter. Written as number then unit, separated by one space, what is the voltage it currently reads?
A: 100 mV
